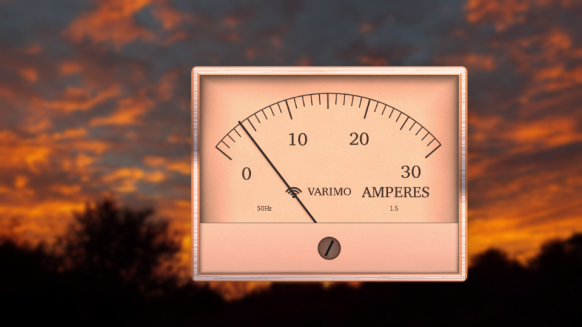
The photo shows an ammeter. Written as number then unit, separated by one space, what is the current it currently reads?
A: 4 A
